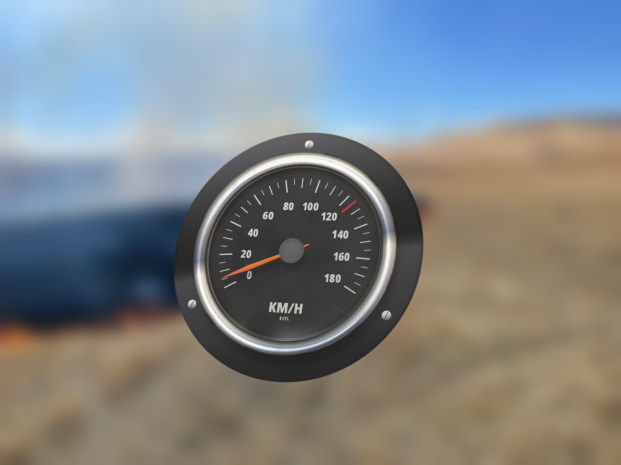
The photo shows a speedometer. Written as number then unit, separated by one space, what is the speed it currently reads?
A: 5 km/h
